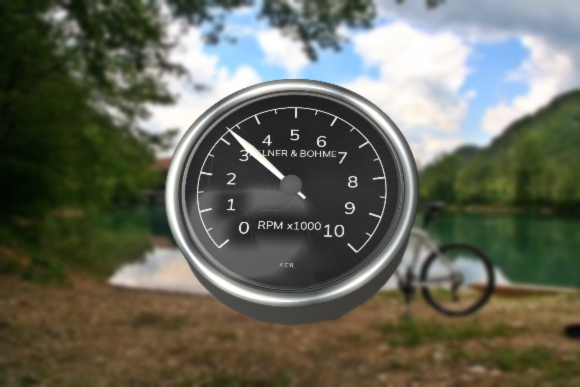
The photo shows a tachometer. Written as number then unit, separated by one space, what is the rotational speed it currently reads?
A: 3250 rpm
